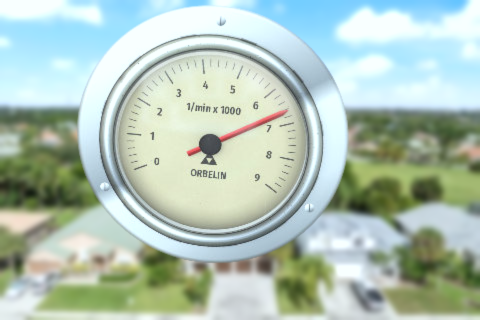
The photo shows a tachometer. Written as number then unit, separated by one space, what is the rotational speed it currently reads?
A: 6600 rpm
